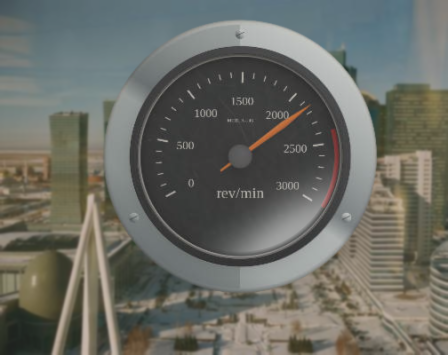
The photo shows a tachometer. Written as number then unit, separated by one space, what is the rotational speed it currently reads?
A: 2150 rpm
